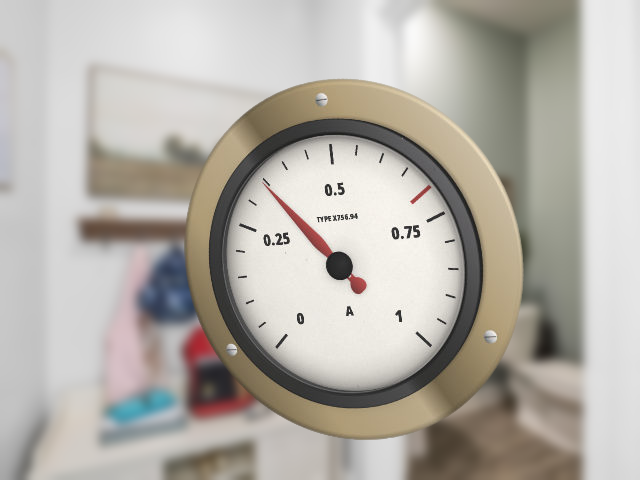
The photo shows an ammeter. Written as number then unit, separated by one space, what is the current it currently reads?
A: 0.35 A
